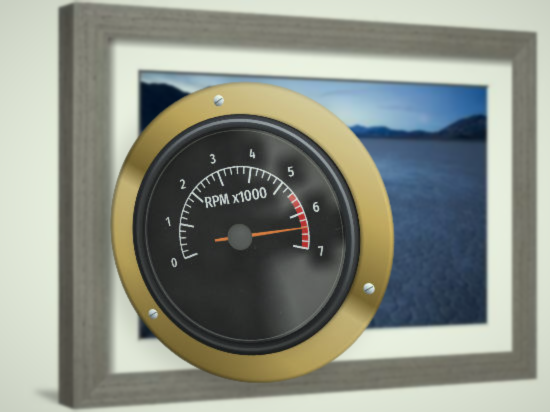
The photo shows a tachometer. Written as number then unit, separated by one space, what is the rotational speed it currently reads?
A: 6400 rpm
